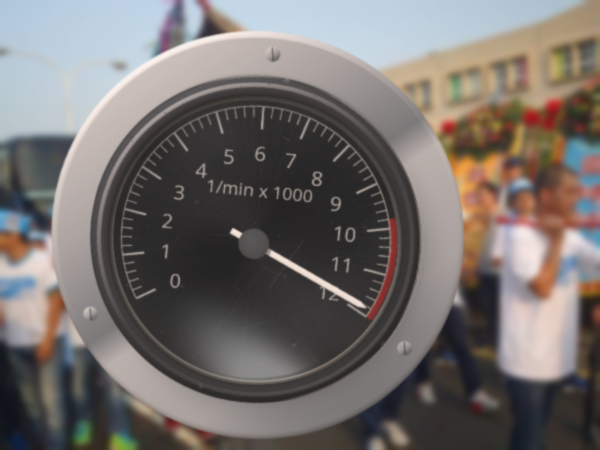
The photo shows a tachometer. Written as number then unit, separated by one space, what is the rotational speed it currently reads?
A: 11800 rpm
